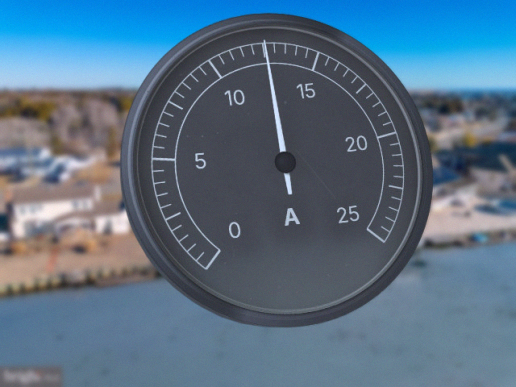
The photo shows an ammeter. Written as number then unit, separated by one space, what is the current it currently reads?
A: 12.5 A
